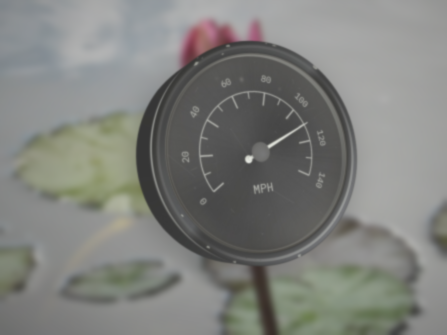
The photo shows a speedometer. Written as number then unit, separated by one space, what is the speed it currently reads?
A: 110 mph
